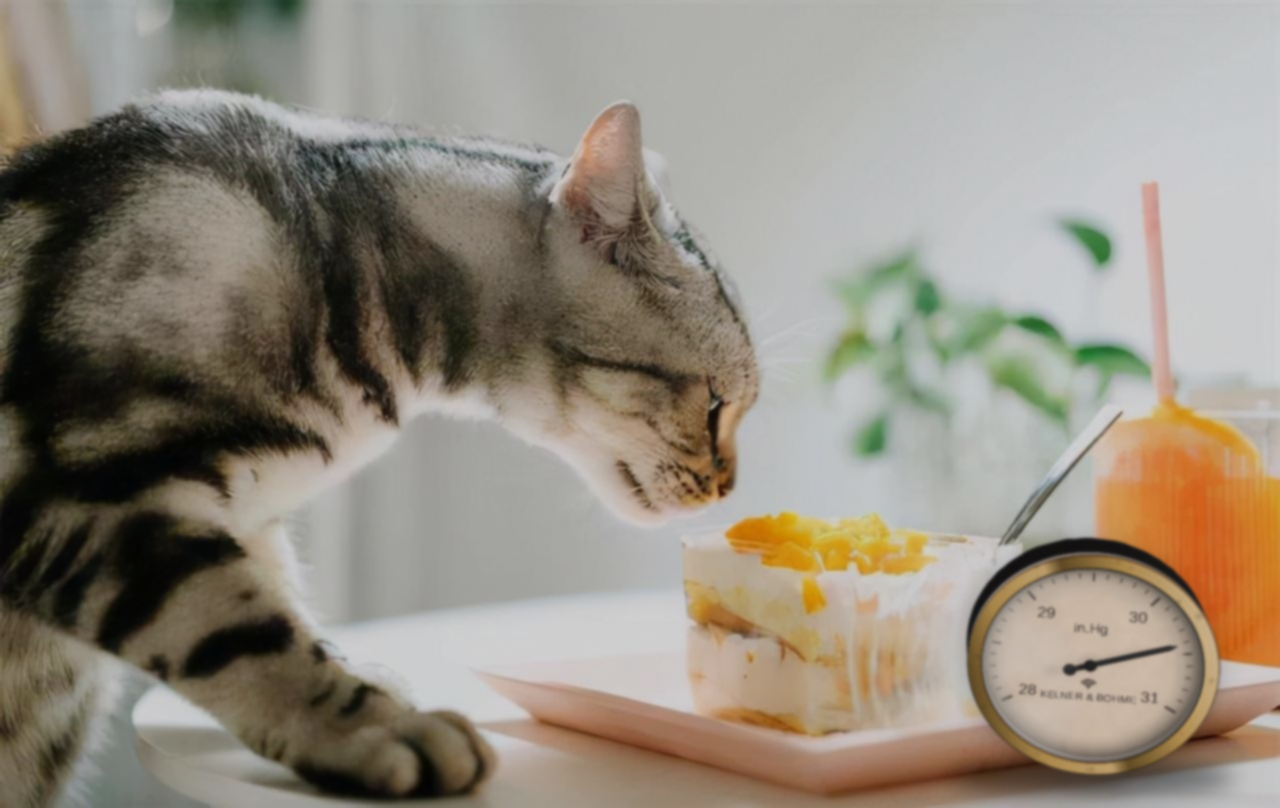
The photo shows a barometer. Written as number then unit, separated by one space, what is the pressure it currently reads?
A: 30.4 inHg
